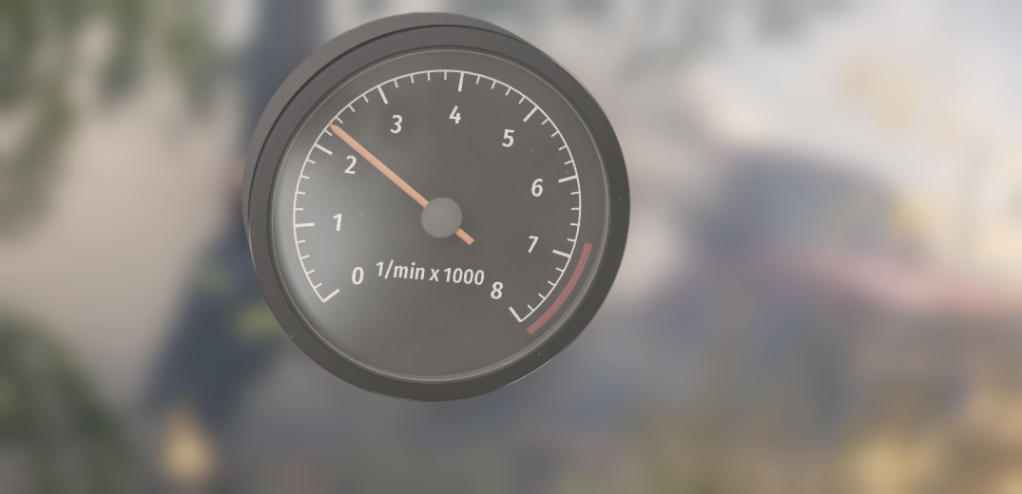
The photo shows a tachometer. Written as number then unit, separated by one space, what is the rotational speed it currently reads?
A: 2300 rpm
